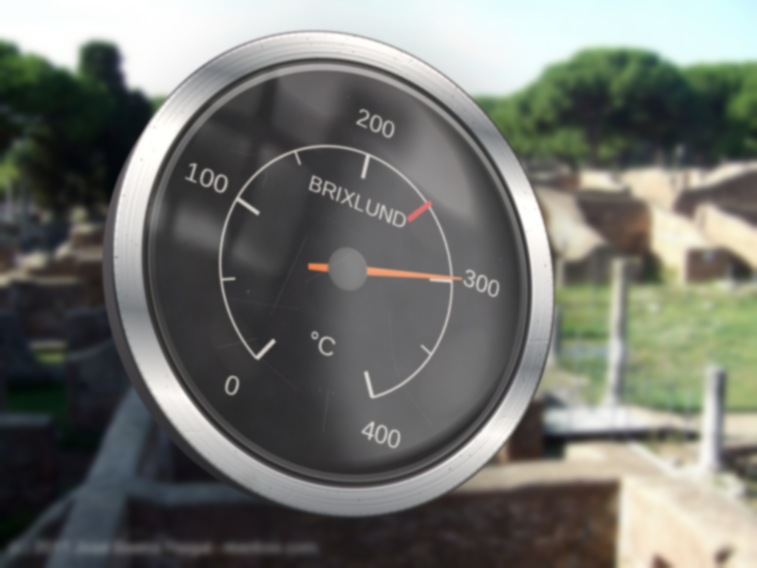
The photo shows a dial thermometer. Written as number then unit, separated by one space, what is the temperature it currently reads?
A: 300 °C
